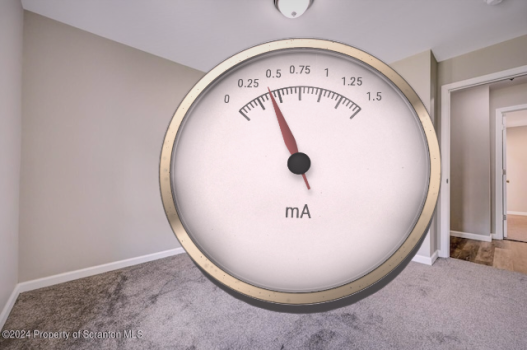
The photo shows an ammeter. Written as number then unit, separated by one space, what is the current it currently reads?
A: 0.4 mA
